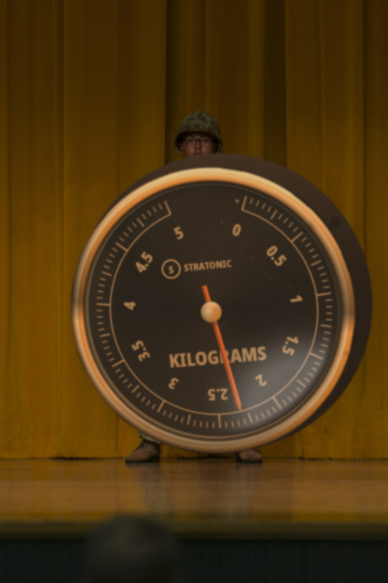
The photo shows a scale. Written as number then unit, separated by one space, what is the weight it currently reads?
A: 2.3 kg
